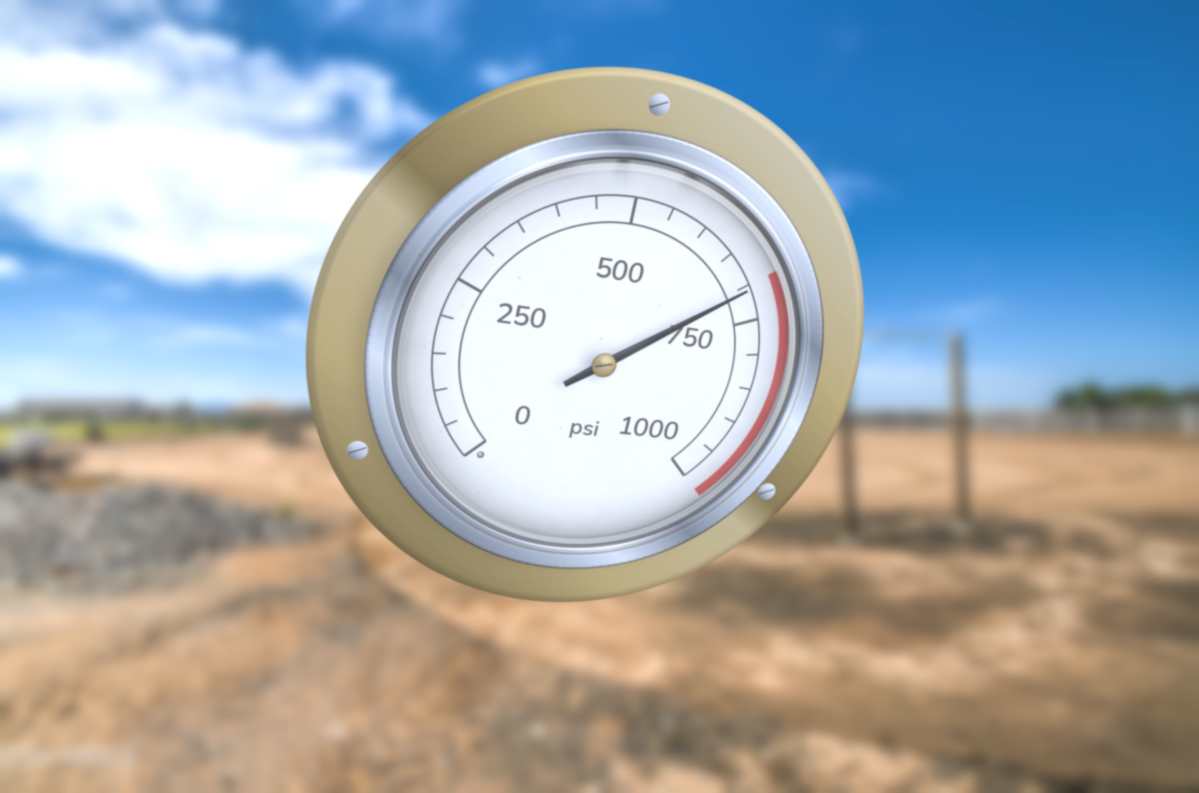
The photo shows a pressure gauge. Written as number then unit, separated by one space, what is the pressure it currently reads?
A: 700 psi
